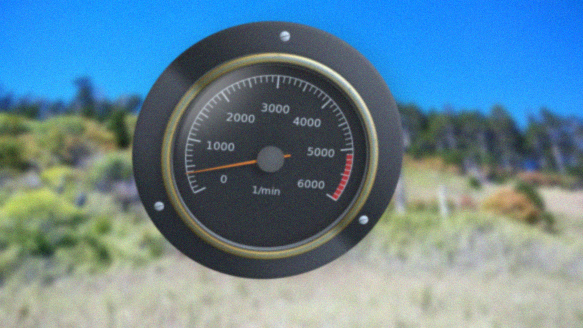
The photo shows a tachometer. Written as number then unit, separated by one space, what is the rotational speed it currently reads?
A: 400 rpm
